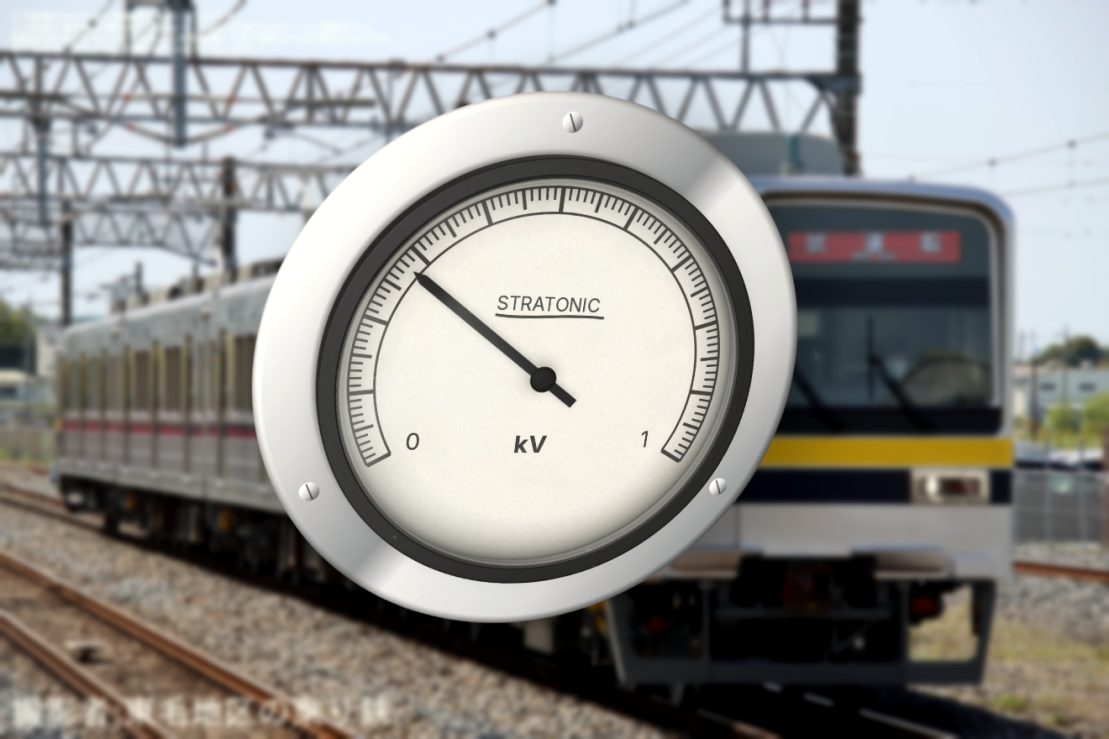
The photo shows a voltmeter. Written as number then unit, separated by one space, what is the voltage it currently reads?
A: 0.28 kV
